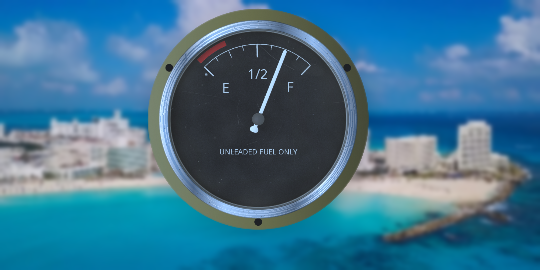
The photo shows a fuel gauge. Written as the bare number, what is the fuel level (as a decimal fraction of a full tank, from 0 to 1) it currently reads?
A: 0.75
